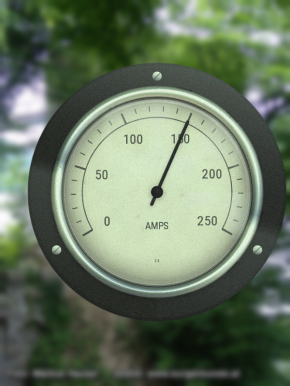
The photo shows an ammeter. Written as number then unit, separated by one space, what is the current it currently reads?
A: 150 A
